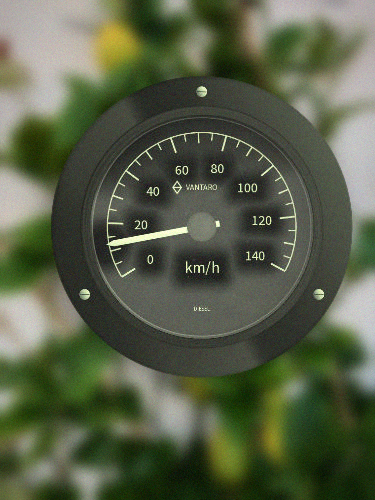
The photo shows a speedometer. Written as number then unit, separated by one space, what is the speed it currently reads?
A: 12.5 km/h
